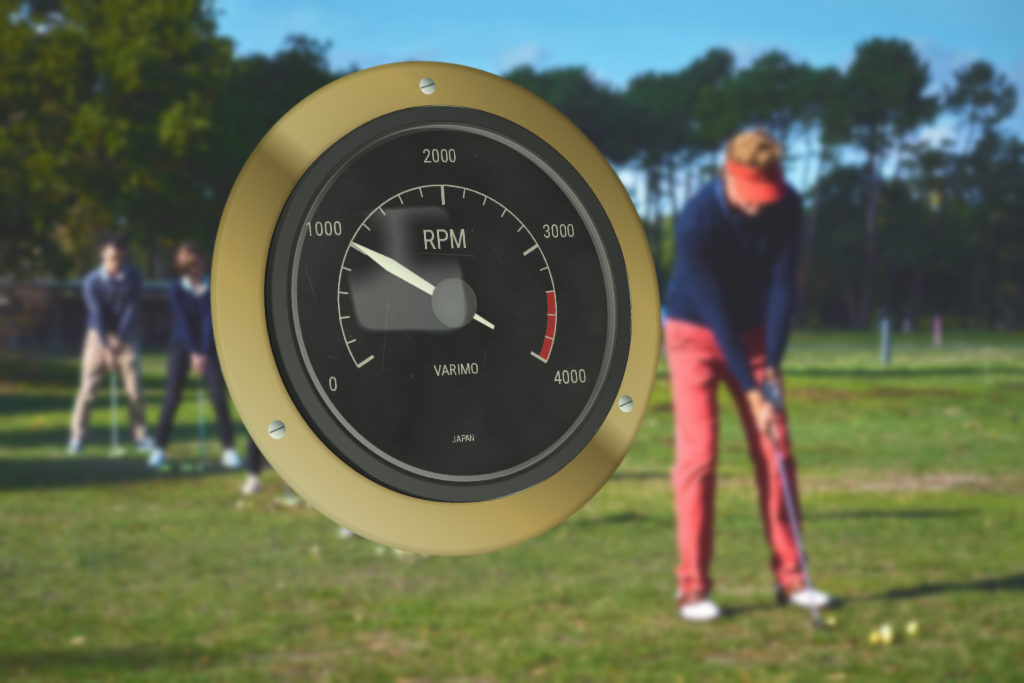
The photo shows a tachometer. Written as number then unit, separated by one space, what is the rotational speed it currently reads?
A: 1000 rpm
